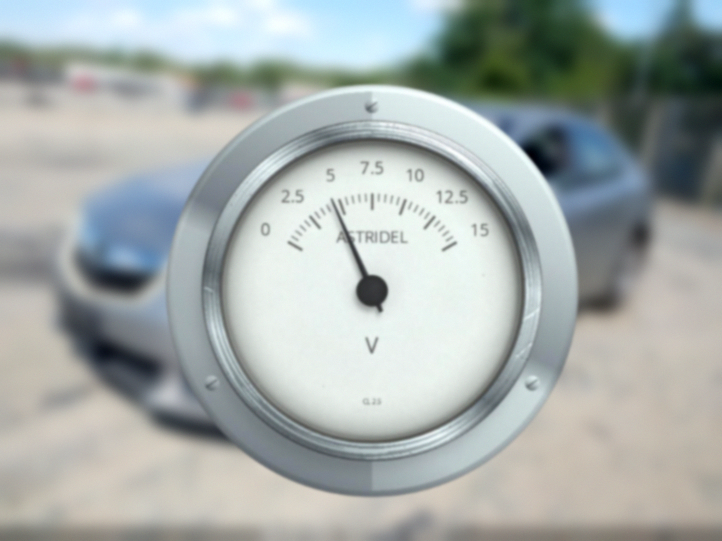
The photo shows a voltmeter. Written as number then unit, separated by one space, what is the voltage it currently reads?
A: 4.5 V
